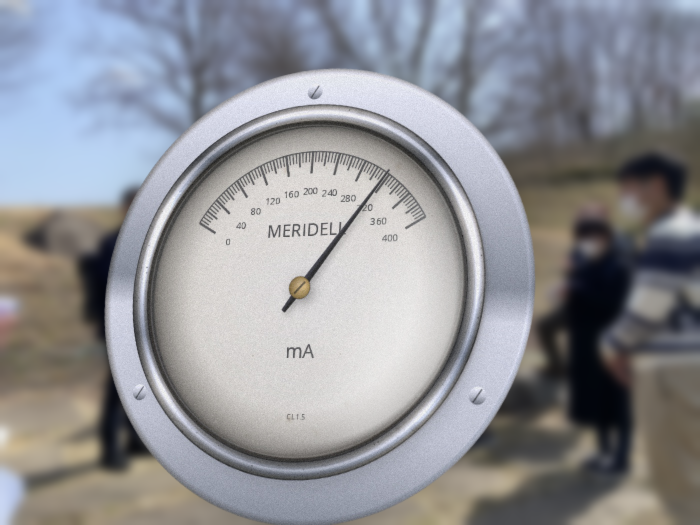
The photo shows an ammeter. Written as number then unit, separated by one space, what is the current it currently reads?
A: 320 mA
